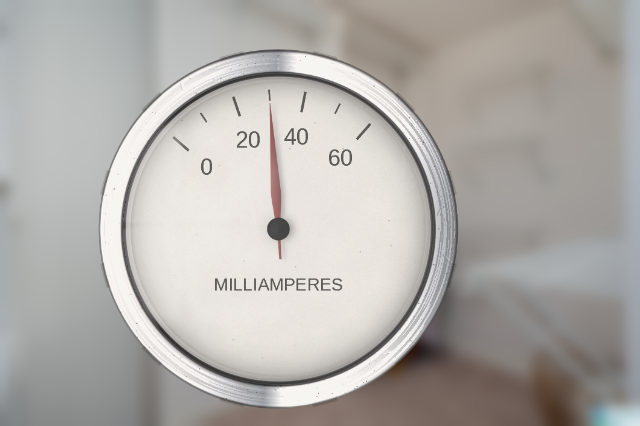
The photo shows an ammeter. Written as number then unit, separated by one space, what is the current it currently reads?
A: 30 mA
